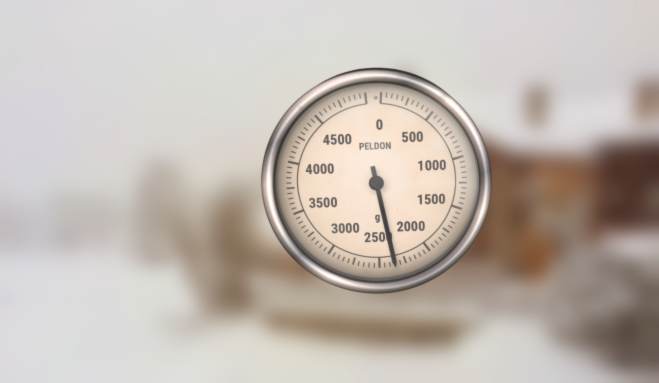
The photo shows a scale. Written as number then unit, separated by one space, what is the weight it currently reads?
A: 2350 g
